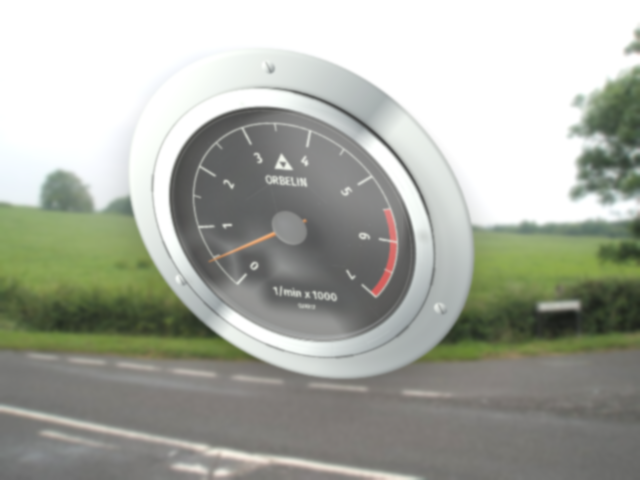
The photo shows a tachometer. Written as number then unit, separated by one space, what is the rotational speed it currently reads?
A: 500 rpm
